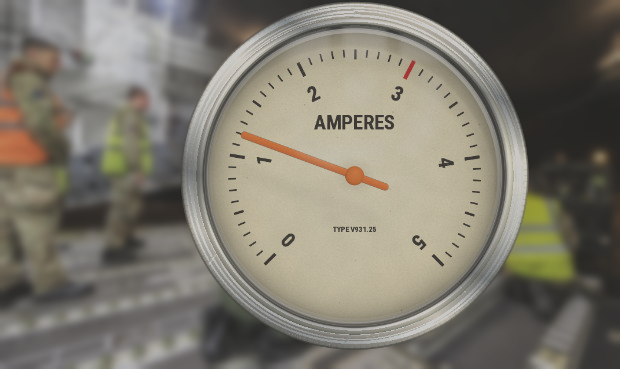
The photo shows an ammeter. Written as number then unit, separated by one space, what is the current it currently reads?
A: 1.2 A
